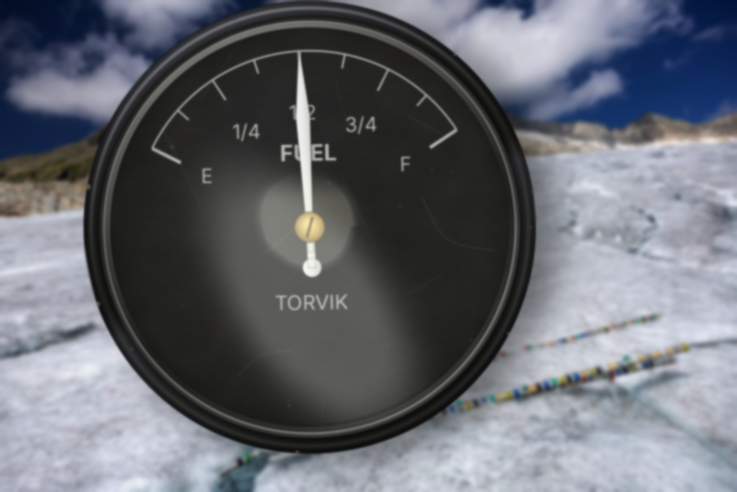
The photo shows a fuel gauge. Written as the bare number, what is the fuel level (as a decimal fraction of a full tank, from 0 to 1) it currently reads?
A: 0.5
